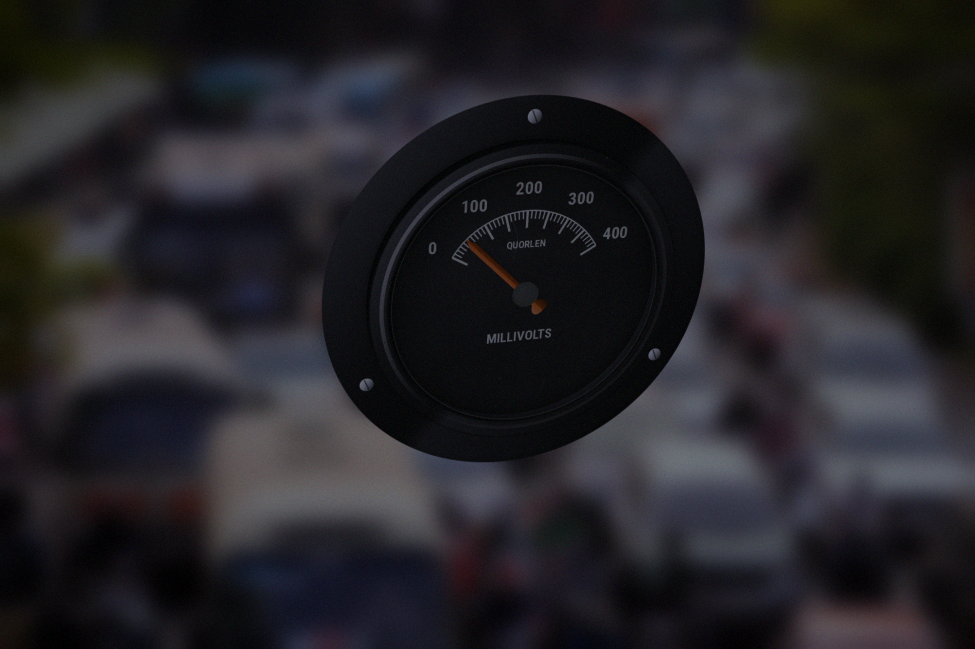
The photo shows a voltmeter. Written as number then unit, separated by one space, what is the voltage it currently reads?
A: 50 mV
